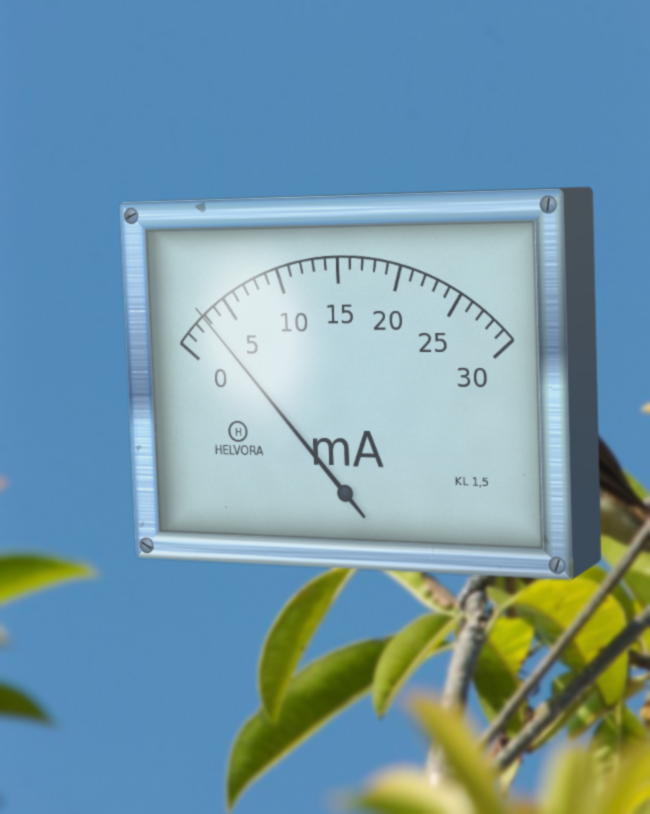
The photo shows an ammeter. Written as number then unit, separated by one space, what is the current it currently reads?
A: 3 mA
